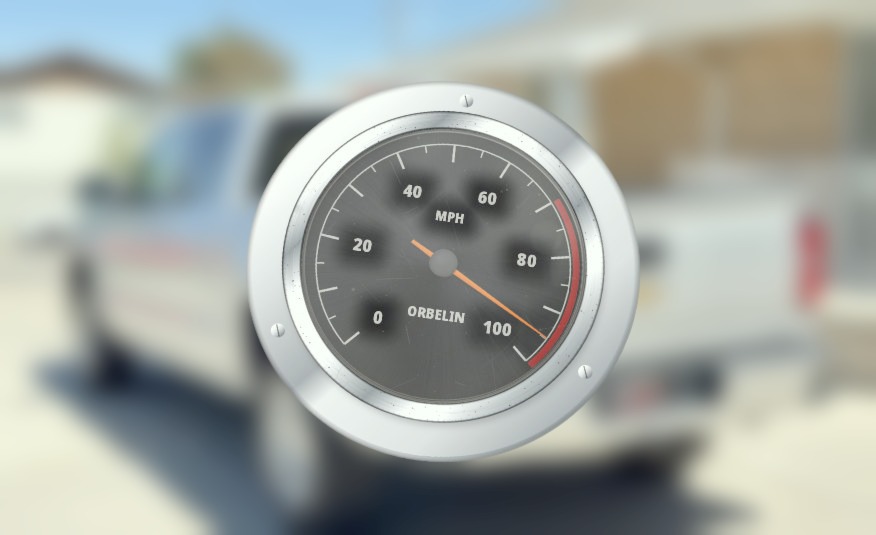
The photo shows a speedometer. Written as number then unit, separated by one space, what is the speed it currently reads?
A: 95 mph
